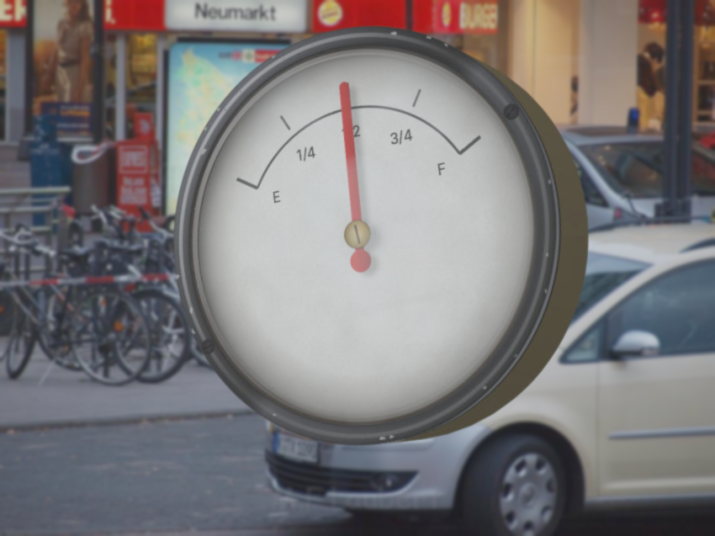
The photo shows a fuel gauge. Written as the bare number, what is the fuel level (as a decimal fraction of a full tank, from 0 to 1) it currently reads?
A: 0.5
